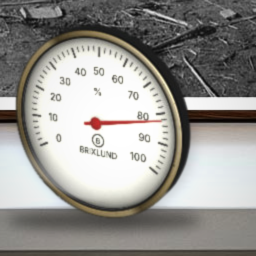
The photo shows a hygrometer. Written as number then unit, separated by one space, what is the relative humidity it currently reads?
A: 82 %
